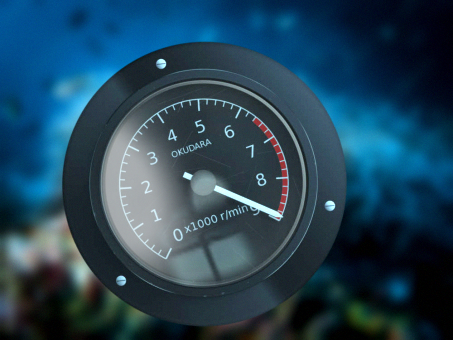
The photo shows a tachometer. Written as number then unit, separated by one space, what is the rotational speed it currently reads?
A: 8900 rpm
